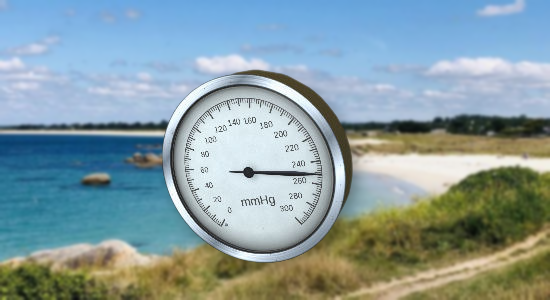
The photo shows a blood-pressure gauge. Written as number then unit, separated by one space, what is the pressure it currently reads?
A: 250 mmHg
